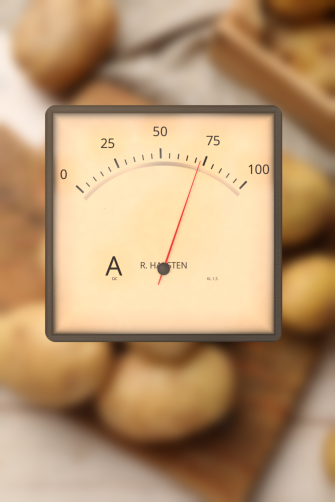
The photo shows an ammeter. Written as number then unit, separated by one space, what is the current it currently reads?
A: 72.5 A
